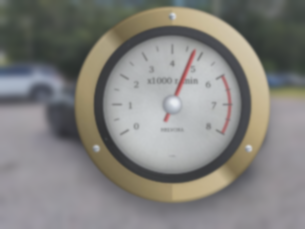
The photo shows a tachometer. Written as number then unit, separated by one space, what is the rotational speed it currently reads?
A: 4750 rpm
